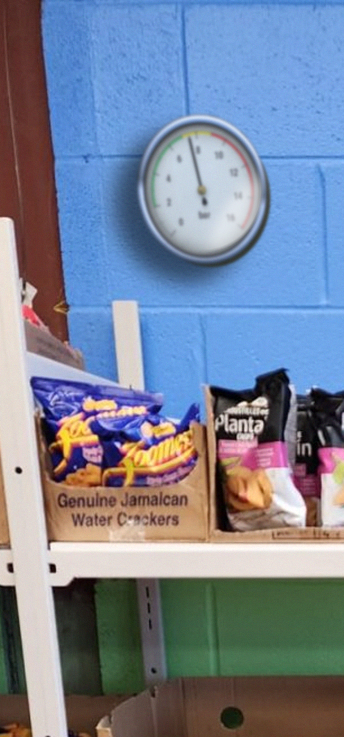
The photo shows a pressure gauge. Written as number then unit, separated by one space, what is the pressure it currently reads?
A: 7.5 bar
